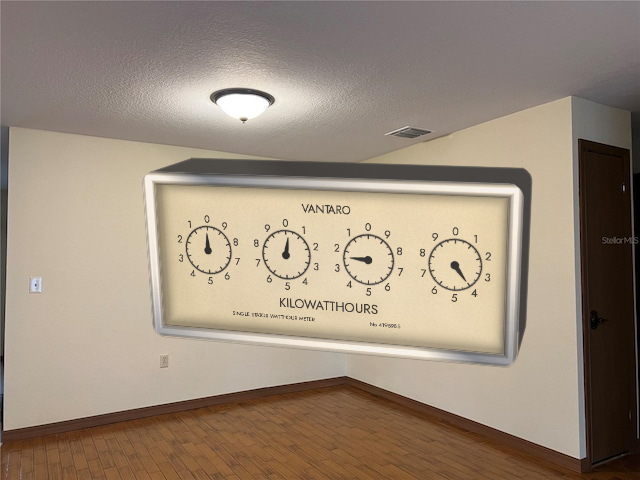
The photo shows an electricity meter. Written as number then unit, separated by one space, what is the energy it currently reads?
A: 24 kWh
